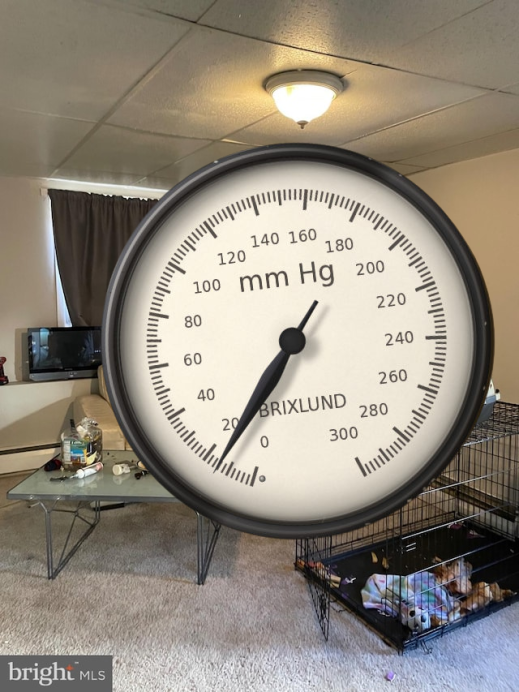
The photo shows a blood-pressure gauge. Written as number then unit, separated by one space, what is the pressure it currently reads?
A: 14 mmHg
